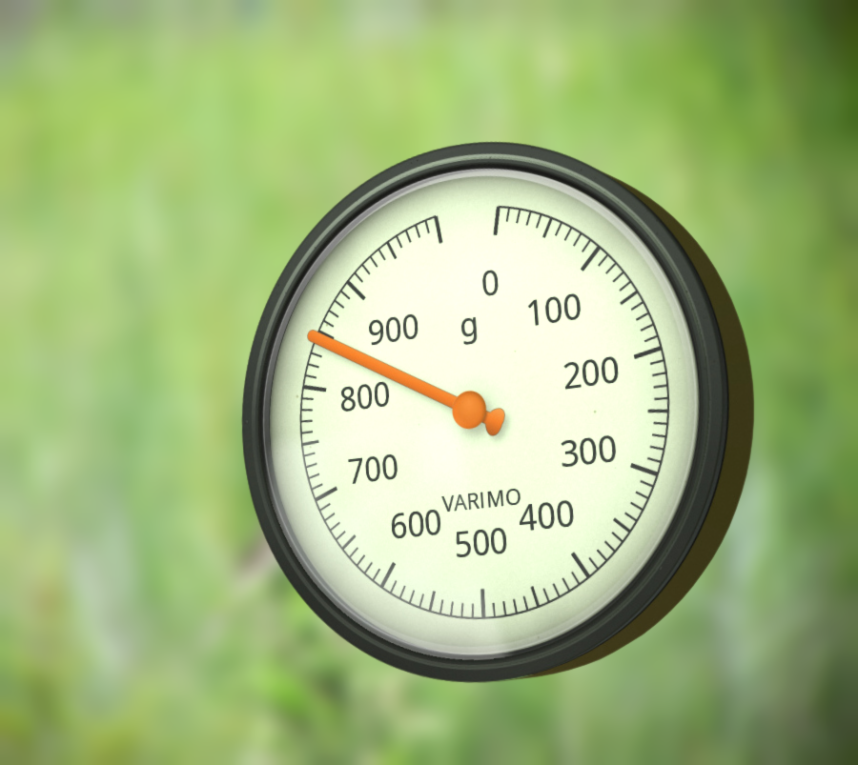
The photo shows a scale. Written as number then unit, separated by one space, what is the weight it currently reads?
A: 845 g
